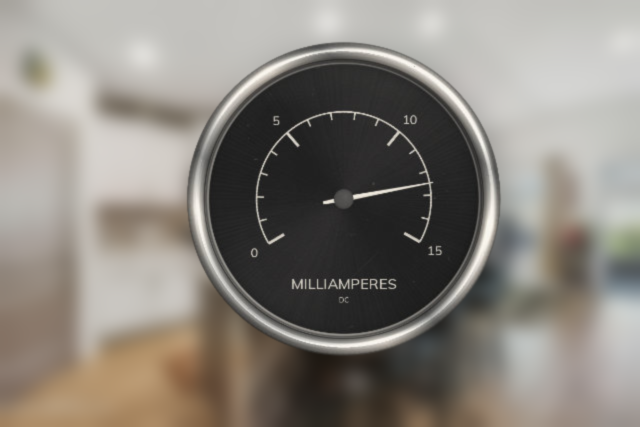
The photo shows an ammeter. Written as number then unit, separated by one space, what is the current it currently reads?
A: 12.5 mA
